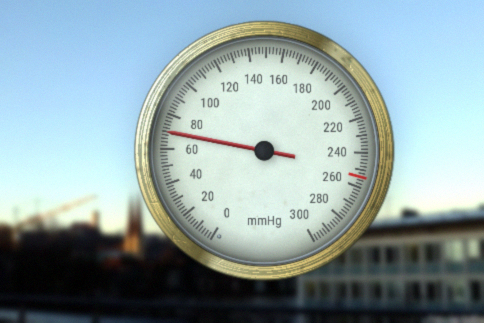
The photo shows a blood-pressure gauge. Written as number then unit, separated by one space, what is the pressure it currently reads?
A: 70 mmHg
